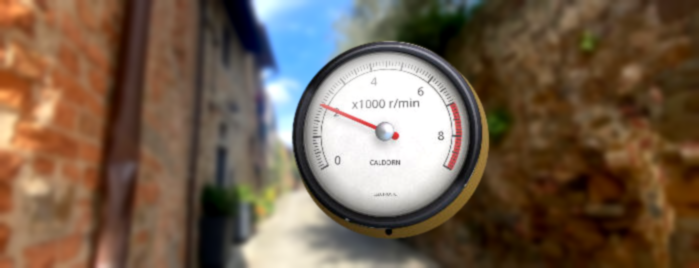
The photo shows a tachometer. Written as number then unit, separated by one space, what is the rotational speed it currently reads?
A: 2000 rpm
